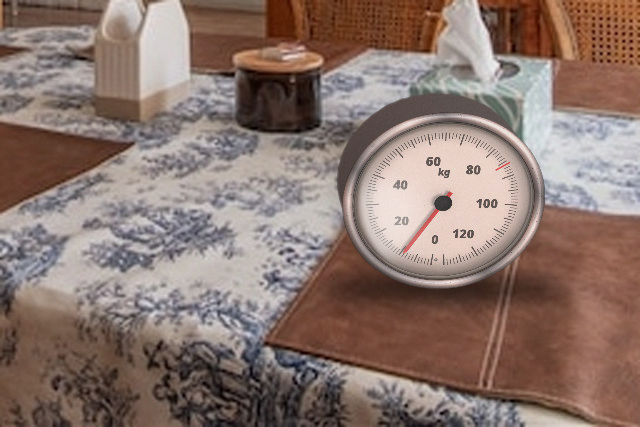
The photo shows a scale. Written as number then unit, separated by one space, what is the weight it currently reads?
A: 10 kg
